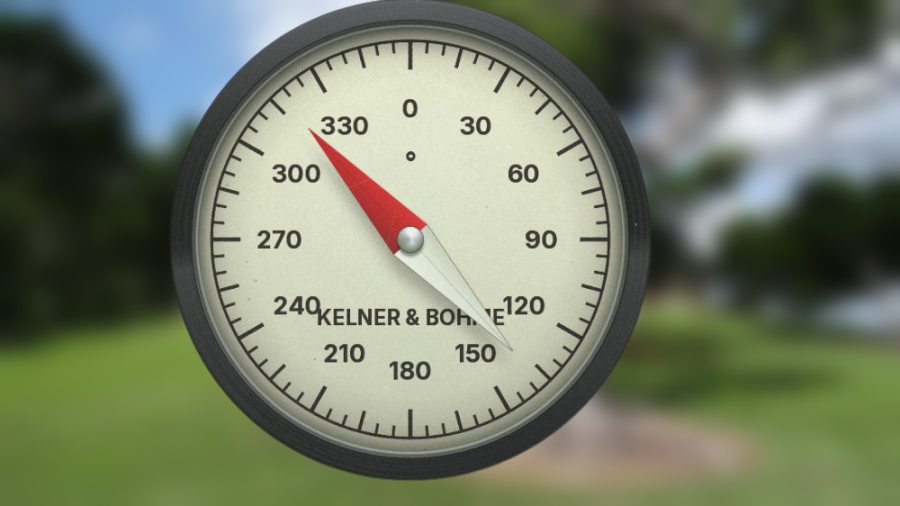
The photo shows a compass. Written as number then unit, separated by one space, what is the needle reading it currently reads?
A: 317.5 °
